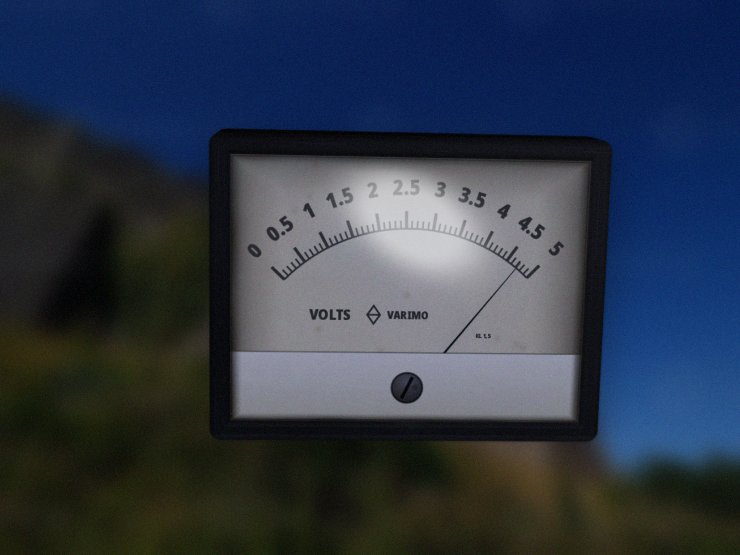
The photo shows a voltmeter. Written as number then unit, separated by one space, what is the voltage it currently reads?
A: 4.7 V
